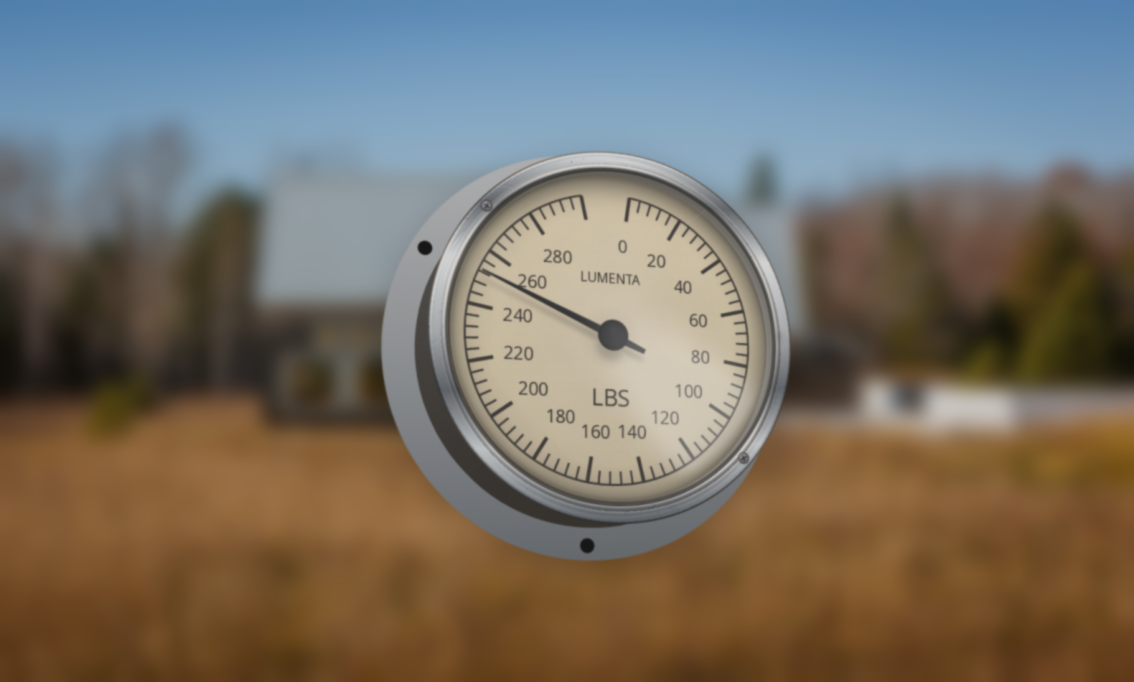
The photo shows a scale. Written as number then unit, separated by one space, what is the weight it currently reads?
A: 252 lb
